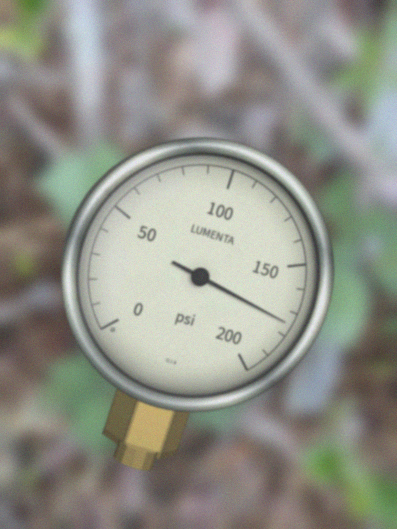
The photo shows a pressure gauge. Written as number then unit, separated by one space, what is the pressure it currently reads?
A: 175 psi
